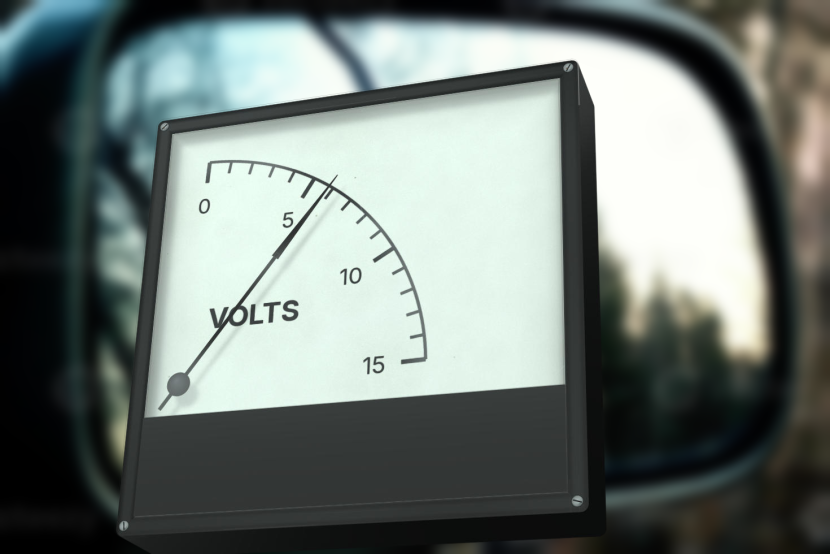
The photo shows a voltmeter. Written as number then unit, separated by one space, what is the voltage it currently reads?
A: 6 V
